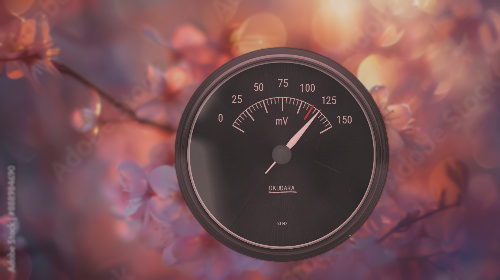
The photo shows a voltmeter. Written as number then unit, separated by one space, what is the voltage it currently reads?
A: 125 mV
